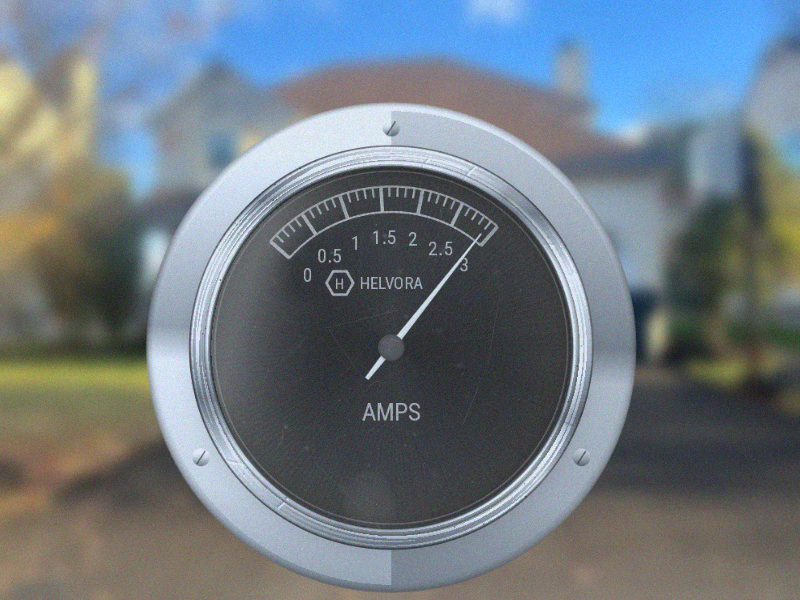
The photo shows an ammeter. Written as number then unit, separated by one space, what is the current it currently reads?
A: 2.9 A
